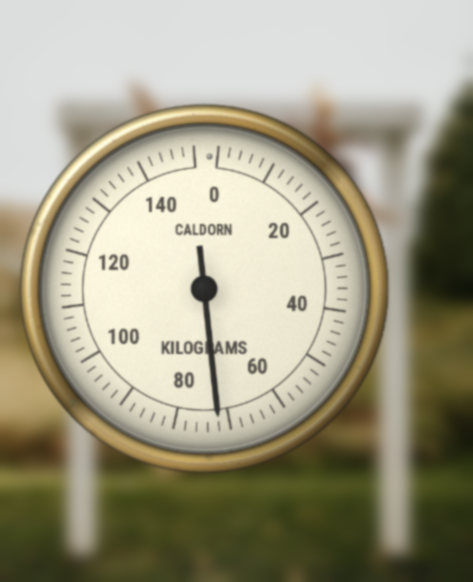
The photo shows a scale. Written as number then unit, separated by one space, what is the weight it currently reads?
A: 72 kg
